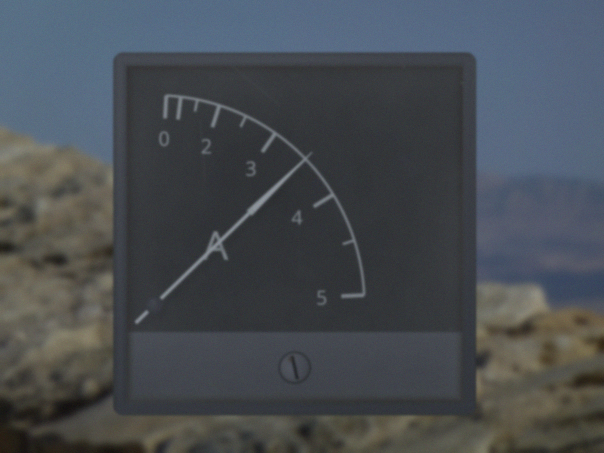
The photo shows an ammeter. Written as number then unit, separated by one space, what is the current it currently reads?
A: 3.5 A
